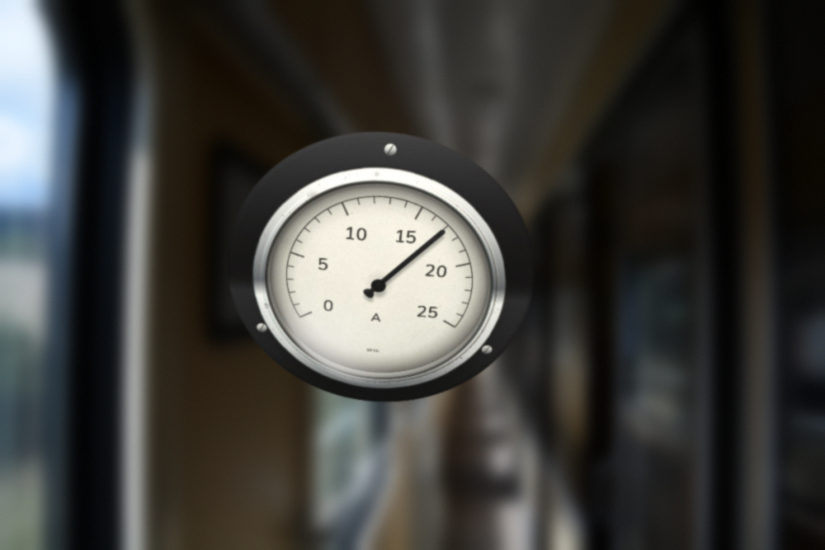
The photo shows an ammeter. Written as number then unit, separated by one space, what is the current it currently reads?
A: 17 A
